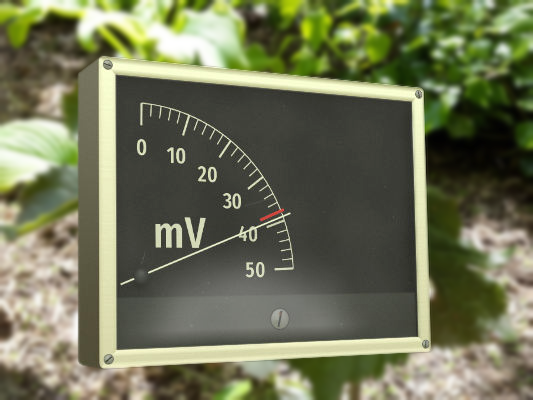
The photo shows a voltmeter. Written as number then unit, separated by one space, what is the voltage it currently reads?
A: 39 mV
